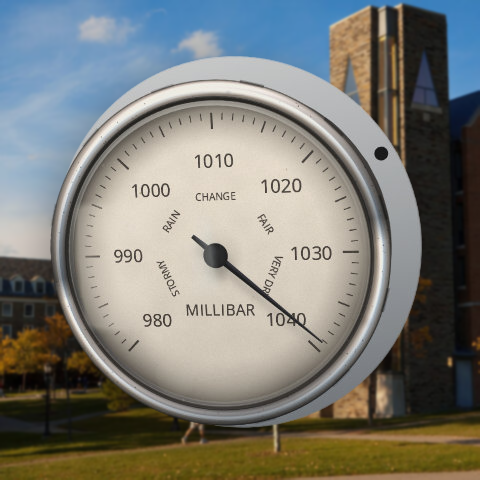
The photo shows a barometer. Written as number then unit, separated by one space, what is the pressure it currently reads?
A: 1039 mbar
